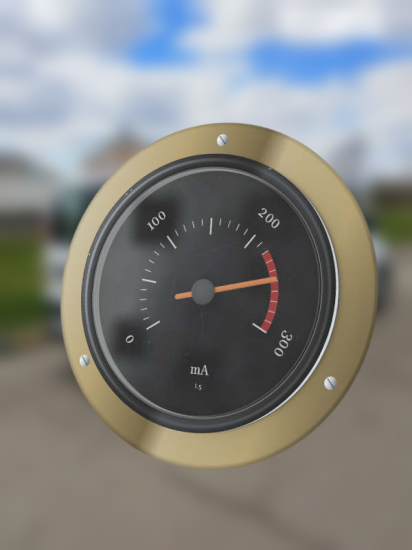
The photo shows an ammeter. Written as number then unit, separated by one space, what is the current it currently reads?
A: 250 mA
